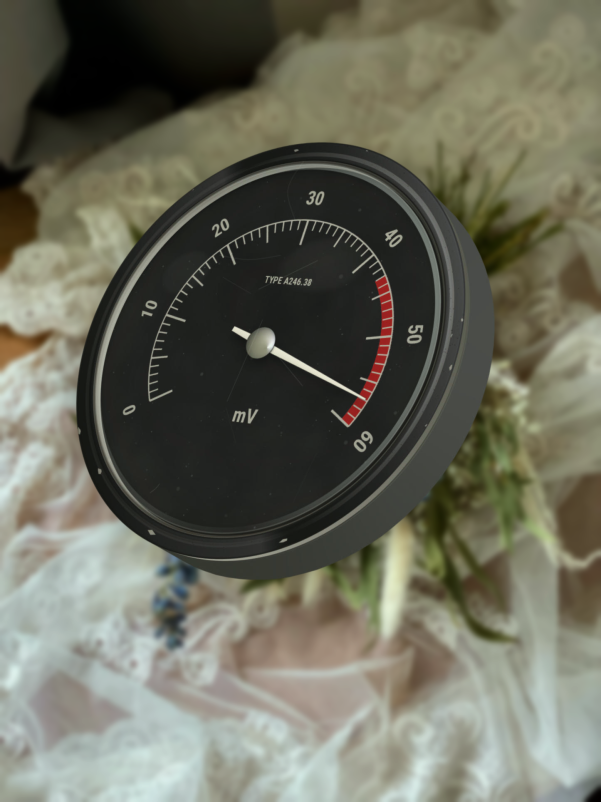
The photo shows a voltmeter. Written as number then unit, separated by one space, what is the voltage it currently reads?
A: 57 mV
